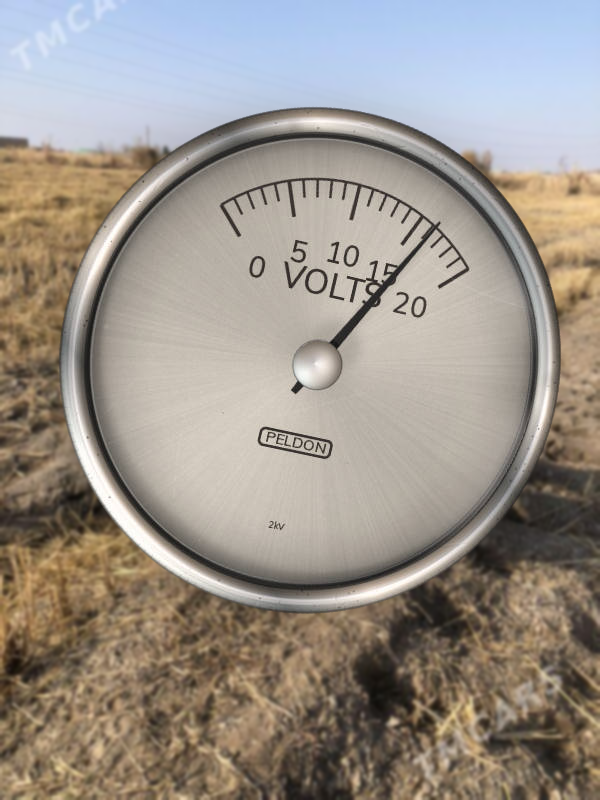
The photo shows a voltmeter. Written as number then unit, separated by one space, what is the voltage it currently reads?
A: 16 V
